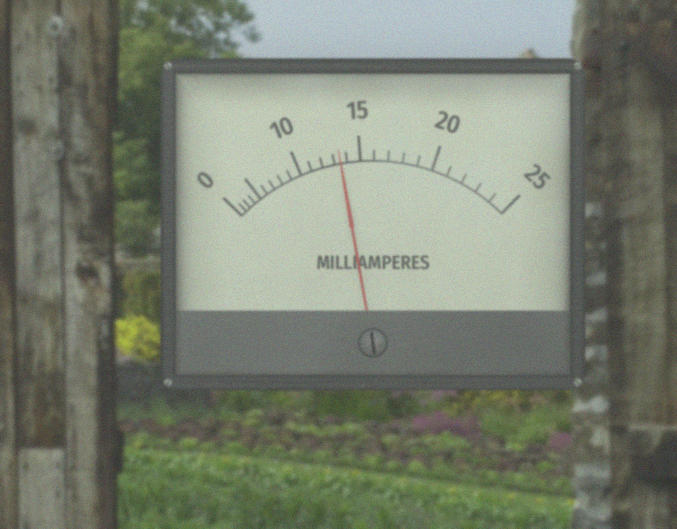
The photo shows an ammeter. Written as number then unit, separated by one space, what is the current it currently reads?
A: 13.5 mA
